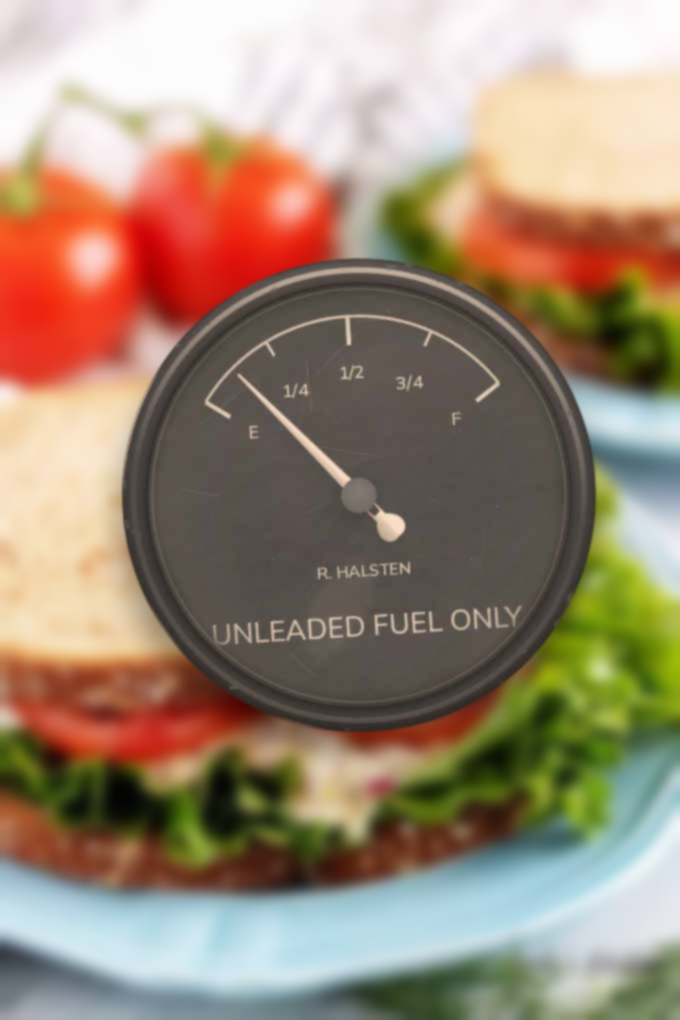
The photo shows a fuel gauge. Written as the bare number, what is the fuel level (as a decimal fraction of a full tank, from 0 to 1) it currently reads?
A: 0.125
